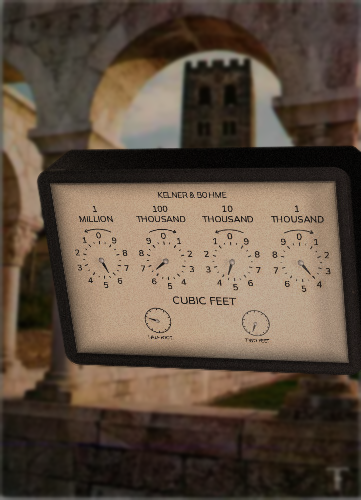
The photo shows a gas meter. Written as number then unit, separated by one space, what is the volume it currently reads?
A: 564400 ft³
